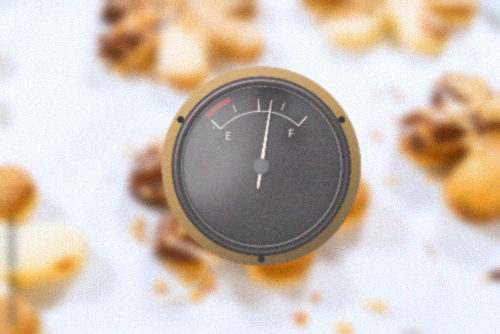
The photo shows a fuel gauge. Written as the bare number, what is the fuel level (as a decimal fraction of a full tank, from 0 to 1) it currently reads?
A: 0.625
